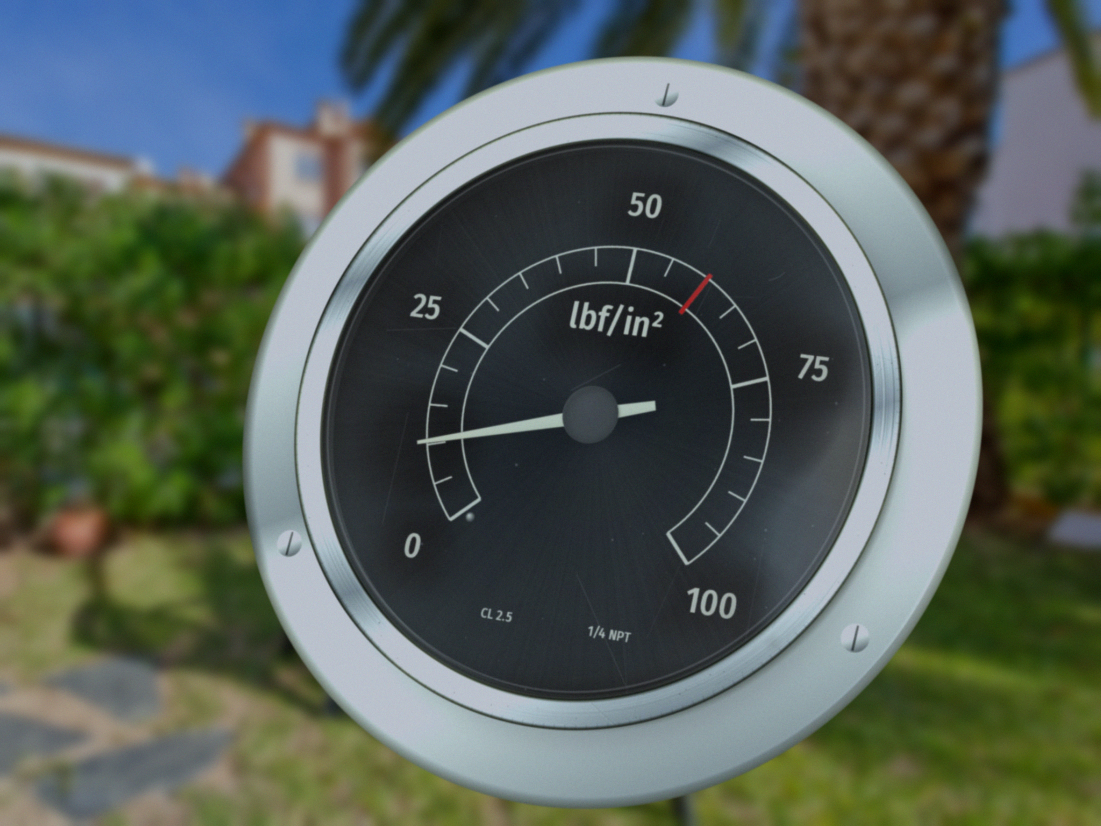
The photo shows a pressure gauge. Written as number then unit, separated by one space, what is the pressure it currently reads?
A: 10 psi
